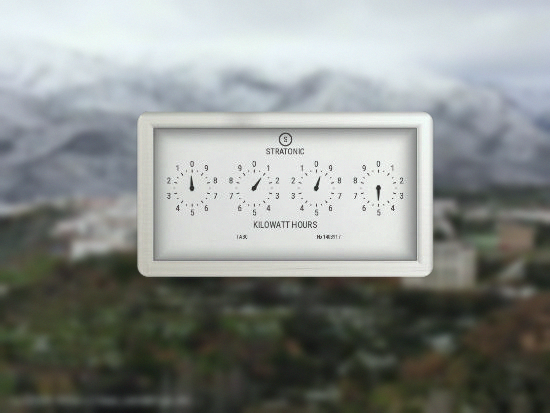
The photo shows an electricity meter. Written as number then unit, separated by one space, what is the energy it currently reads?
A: 95 kWh
